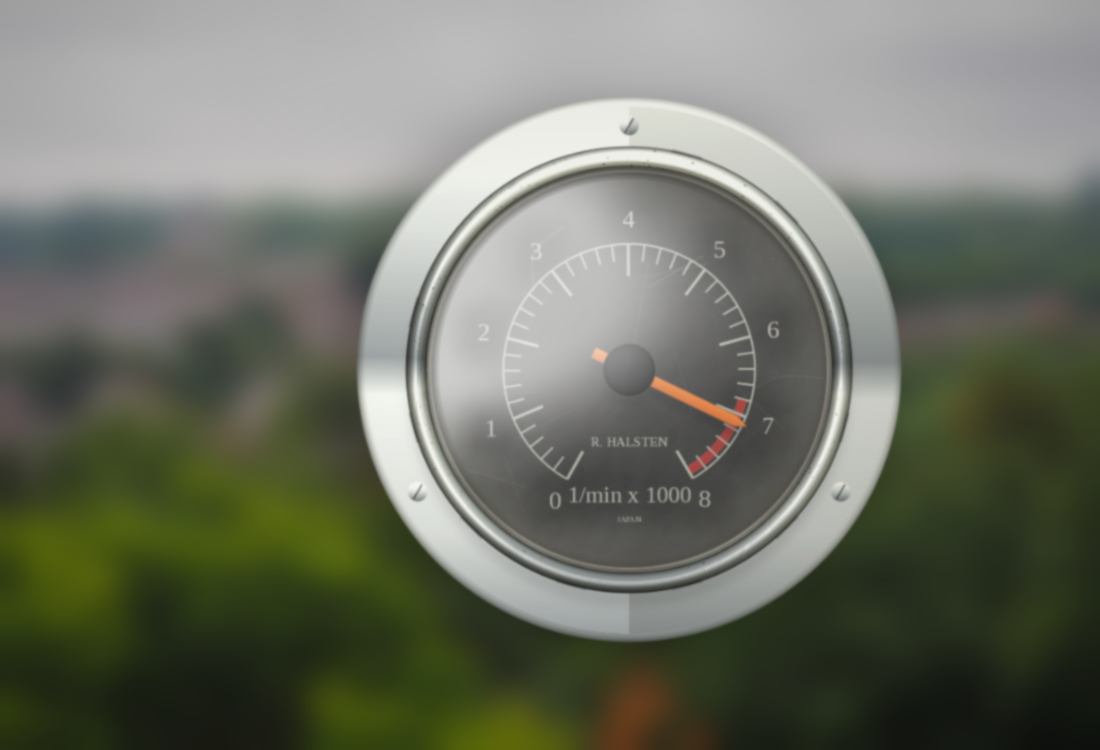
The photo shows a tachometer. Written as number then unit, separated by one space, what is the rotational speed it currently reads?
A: 7100 rpm
